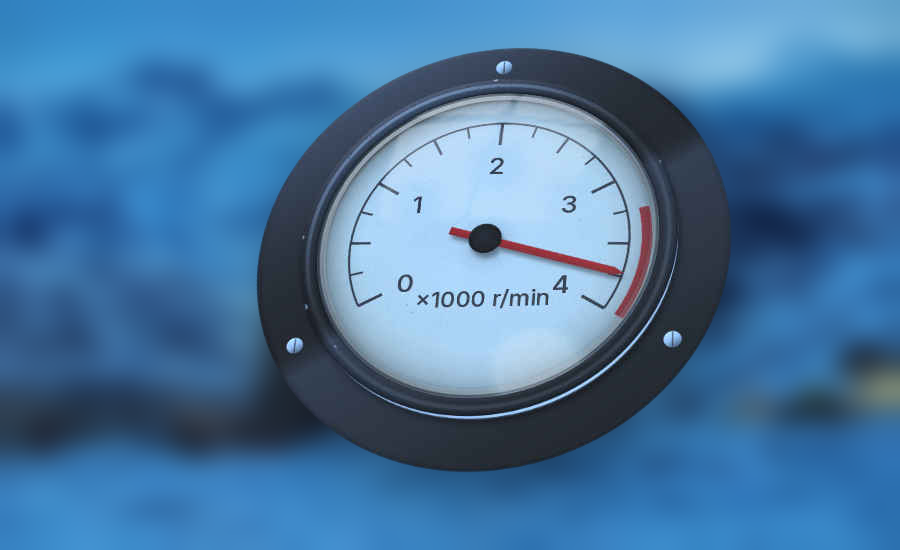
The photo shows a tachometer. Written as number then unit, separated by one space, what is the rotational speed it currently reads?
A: 3750 rpm
